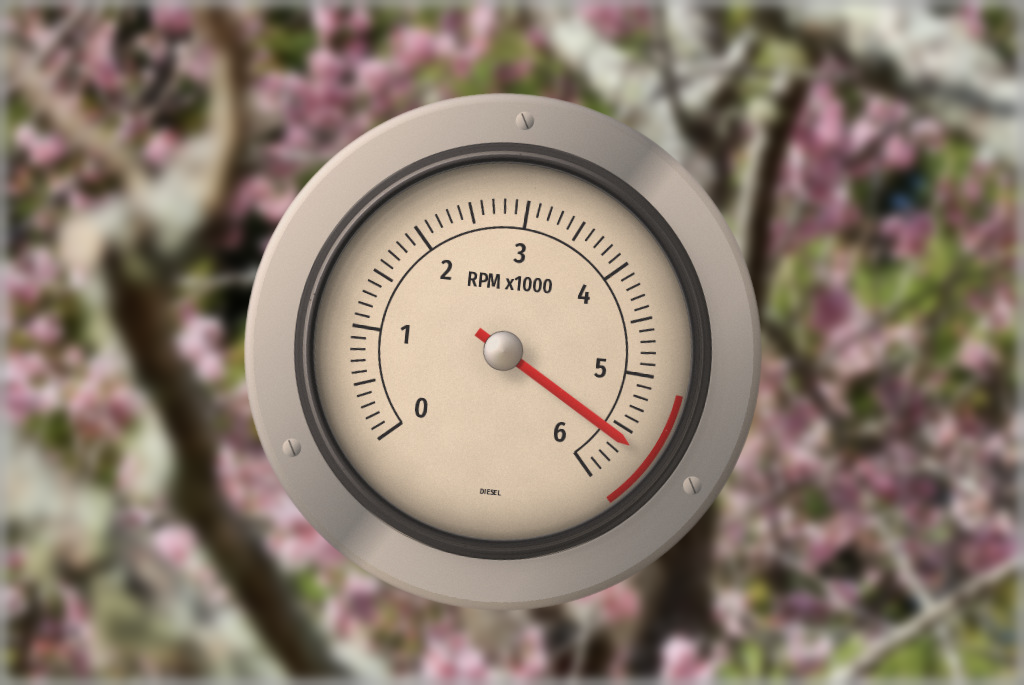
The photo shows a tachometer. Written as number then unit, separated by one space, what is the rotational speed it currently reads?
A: 5600 rpm
